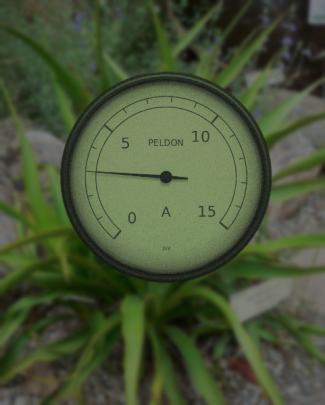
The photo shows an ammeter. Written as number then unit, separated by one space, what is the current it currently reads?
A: 3 A
